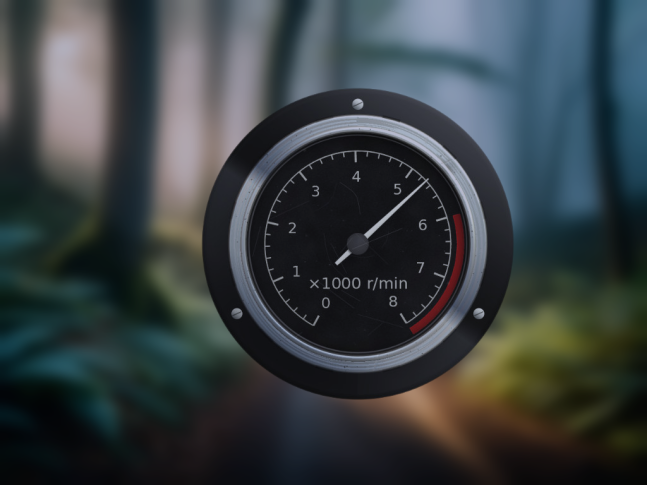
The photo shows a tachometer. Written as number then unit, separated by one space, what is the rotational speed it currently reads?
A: 5300 rpm
